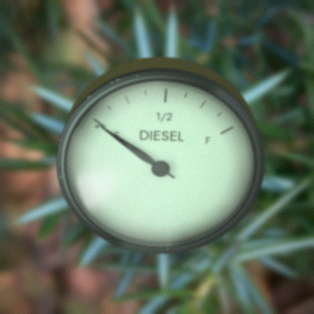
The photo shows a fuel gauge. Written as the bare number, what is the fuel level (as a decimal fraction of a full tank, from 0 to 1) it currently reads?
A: 0
